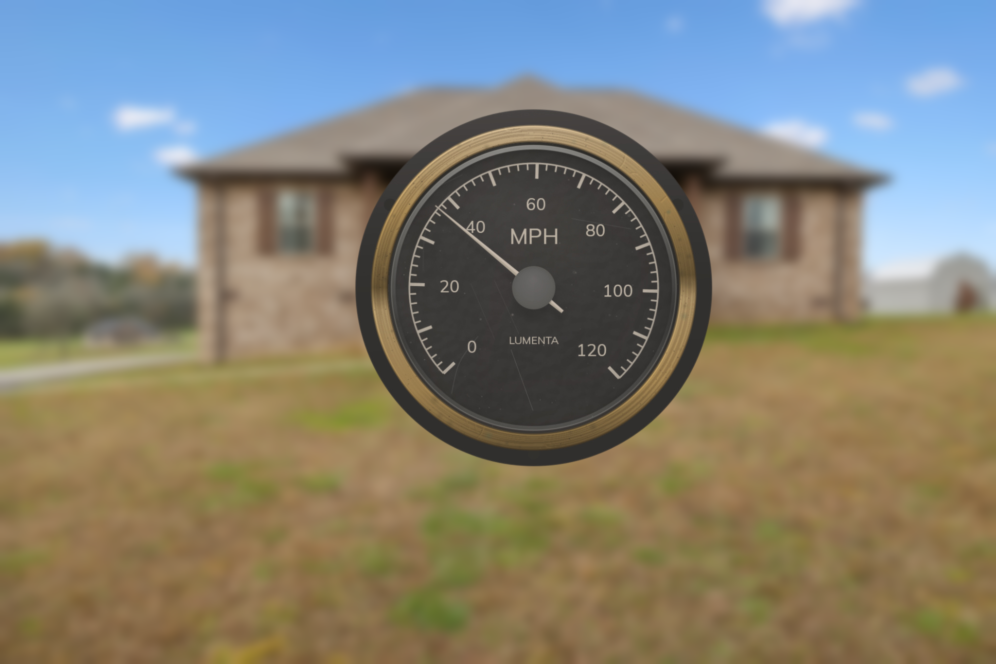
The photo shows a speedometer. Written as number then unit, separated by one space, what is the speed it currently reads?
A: 37 mph
